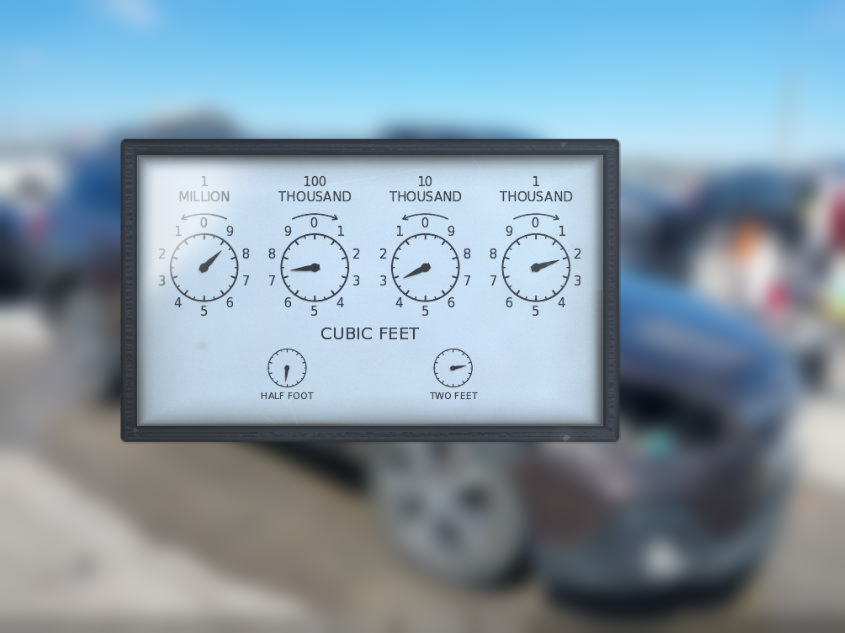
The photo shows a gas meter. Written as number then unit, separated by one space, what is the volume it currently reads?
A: 873200 ft³
